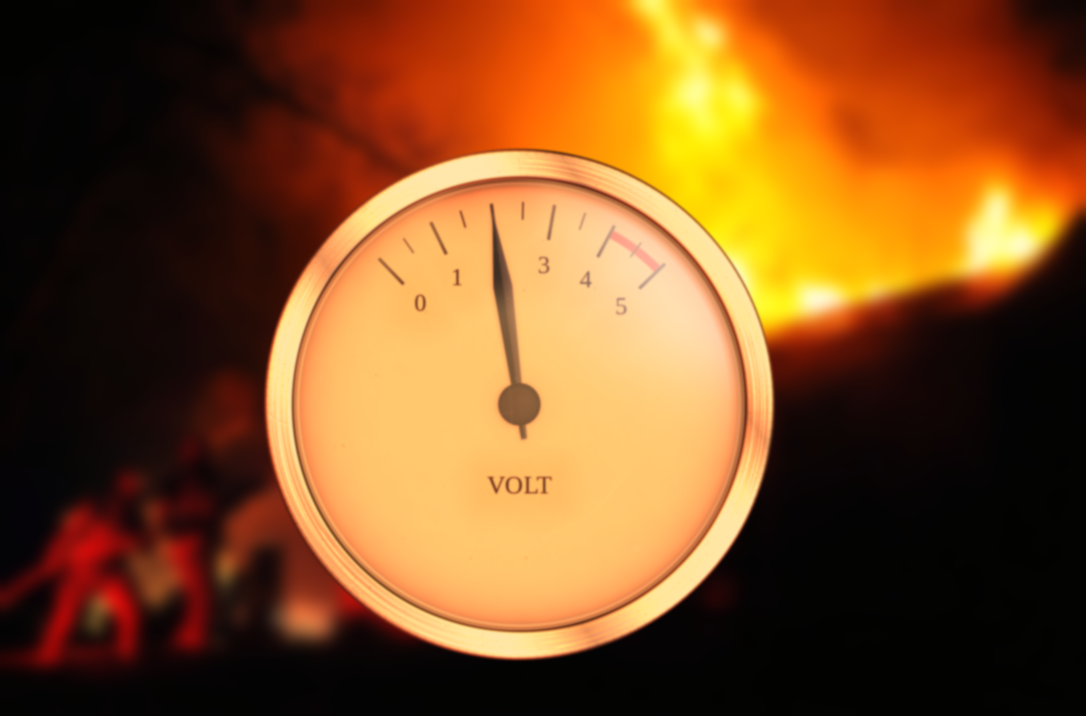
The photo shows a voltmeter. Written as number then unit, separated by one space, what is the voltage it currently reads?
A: 2 V
